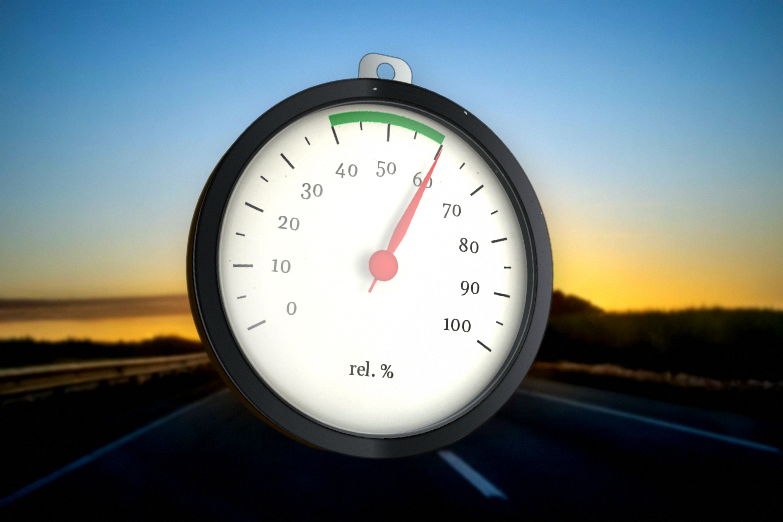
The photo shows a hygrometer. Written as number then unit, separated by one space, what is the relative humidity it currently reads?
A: 60 %
